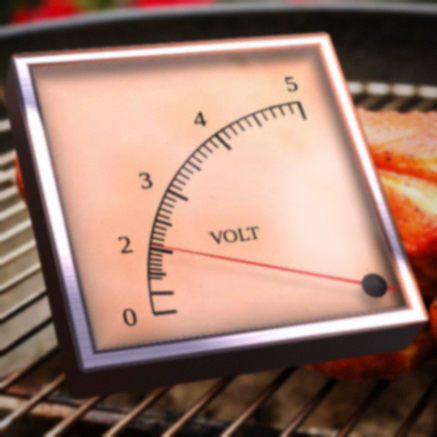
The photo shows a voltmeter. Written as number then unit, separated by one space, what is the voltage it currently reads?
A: 2 V
